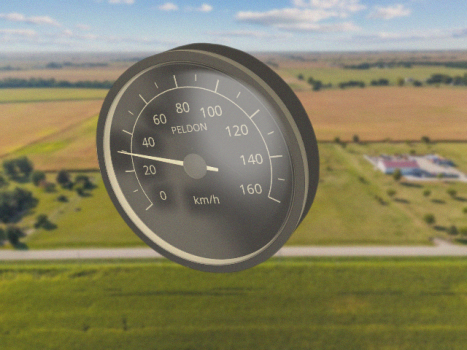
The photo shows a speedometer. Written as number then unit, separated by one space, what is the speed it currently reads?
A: 30 km/h
